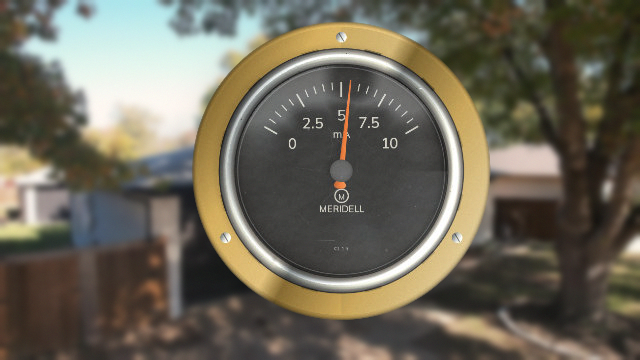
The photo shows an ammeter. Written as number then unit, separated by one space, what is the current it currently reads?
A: 5.5 mA
